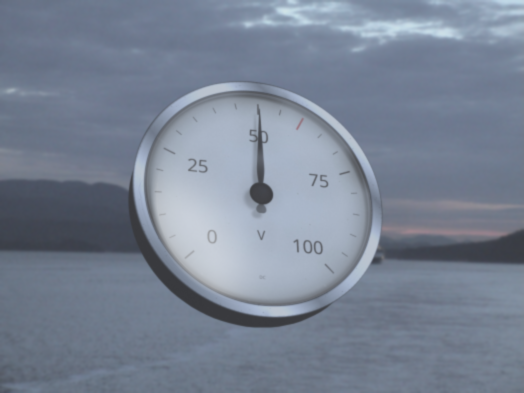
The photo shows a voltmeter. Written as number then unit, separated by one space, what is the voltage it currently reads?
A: 50 V
